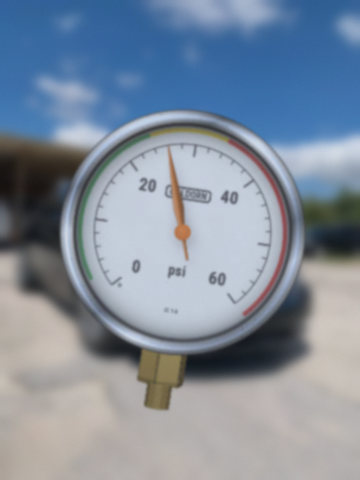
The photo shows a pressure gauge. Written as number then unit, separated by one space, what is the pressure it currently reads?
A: 26 psi
